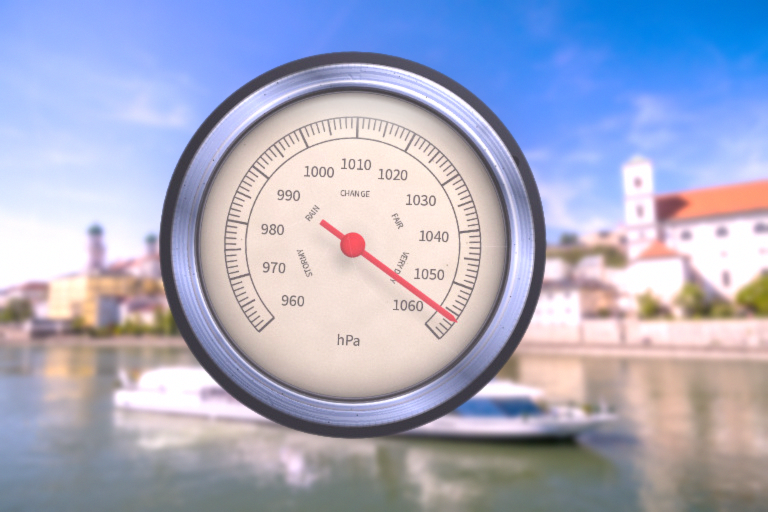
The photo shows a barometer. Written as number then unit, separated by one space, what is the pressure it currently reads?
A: 1056 hPa
